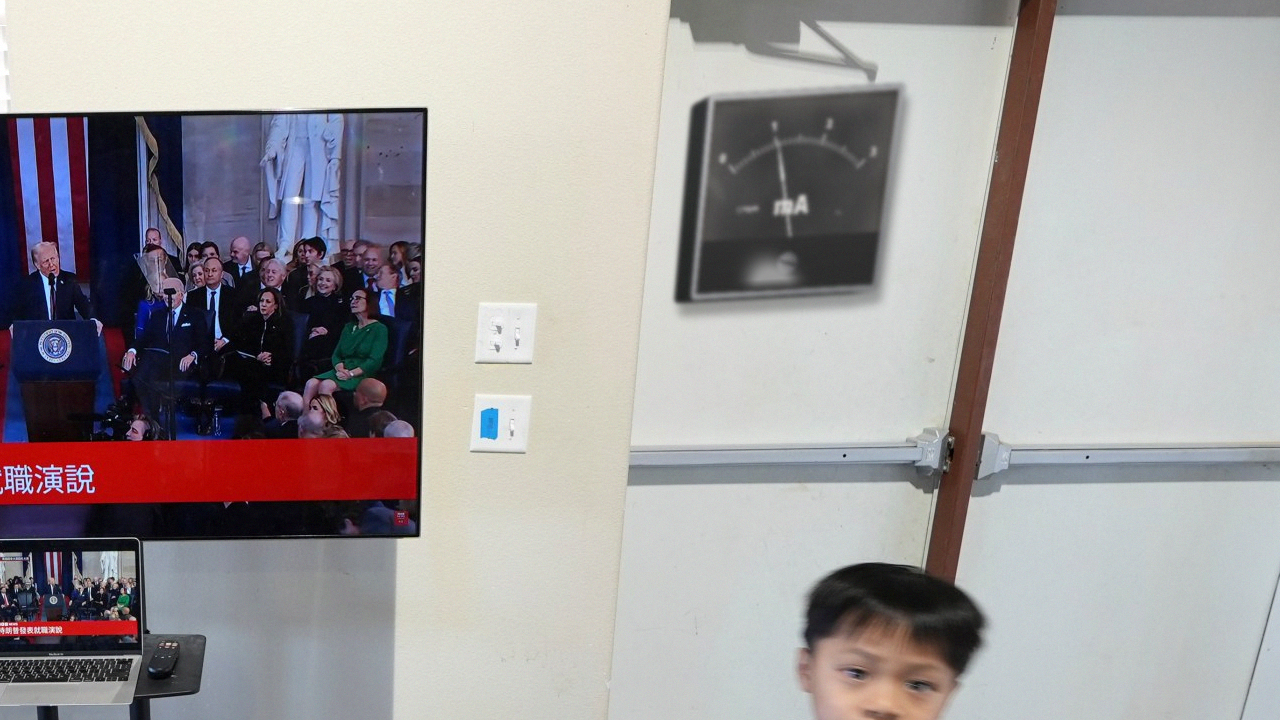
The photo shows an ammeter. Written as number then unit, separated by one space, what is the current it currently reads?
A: 1 mA
